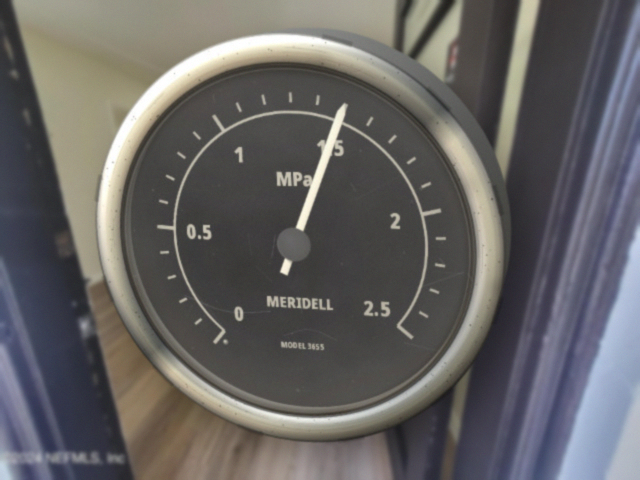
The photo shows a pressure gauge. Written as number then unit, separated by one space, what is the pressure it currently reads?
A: 1.5 MPa
